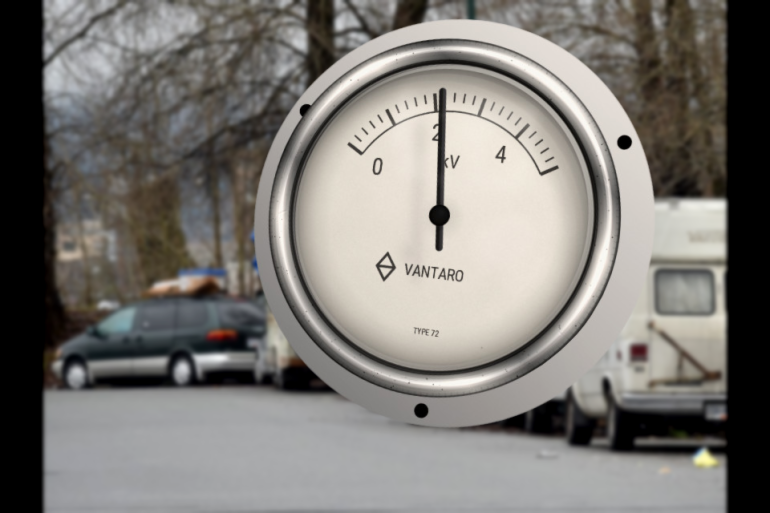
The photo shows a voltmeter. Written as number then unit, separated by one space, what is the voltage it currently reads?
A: 2.2 kV
